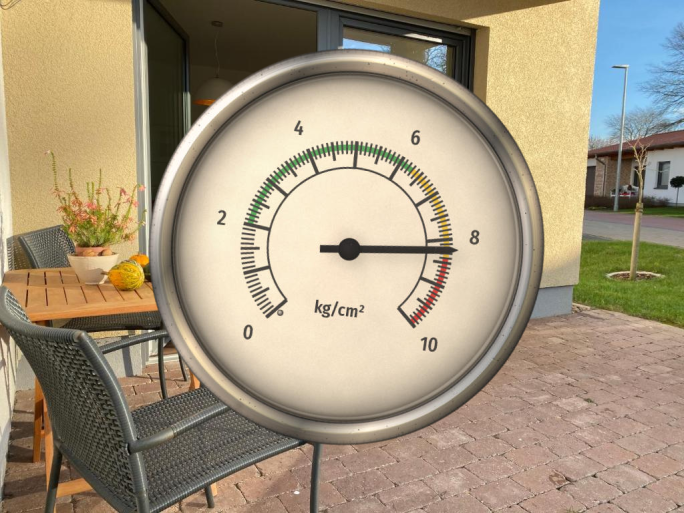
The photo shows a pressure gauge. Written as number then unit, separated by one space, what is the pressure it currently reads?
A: 8.2 kg/cm²
